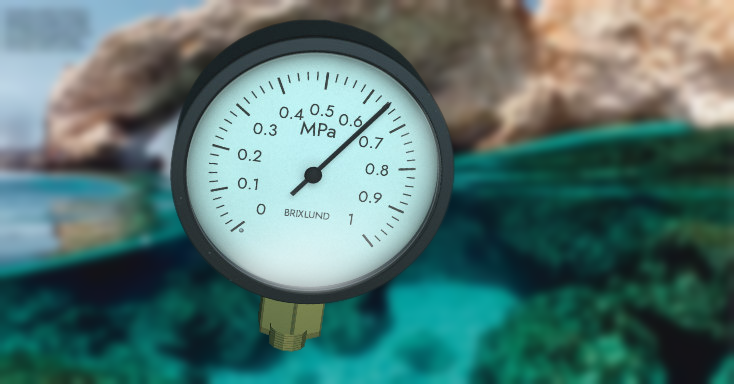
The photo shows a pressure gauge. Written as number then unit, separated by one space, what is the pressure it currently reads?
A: 0.64 MPa
